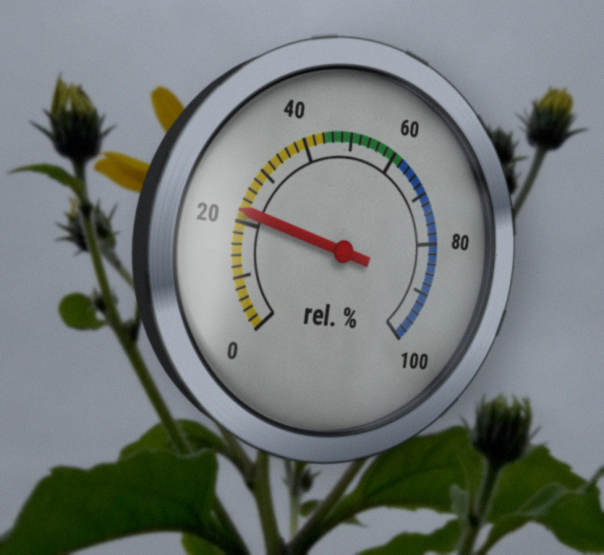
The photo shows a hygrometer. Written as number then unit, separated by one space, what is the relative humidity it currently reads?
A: 22 %
